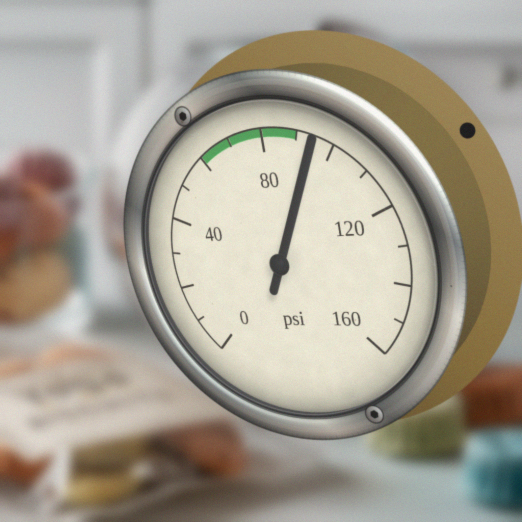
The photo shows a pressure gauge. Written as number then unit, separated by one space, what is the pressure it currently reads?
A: 95 psi
